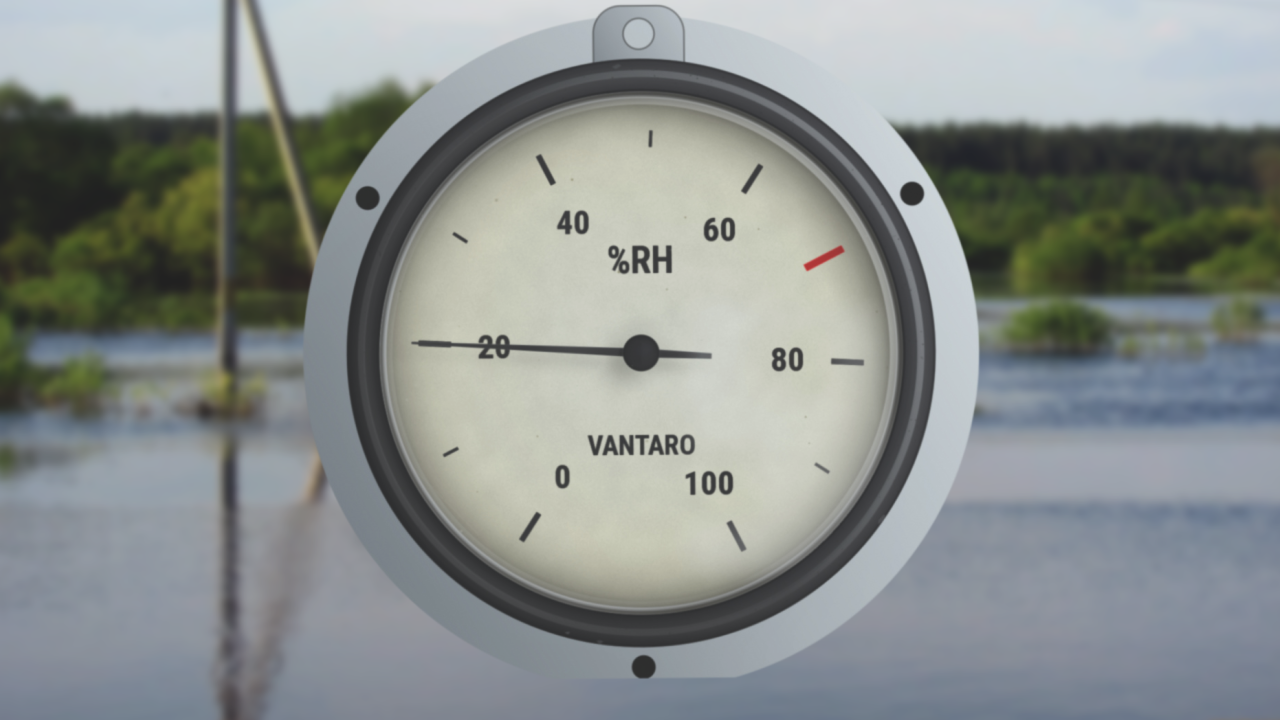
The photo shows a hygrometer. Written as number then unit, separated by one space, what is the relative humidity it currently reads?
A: 20 %
